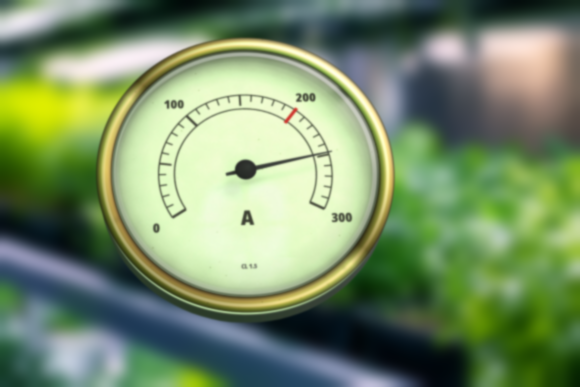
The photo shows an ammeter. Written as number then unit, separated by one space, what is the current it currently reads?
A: 250 A
